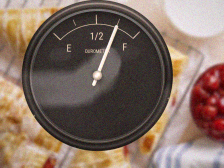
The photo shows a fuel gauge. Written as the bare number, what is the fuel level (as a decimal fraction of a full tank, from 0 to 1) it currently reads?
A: 0.75
